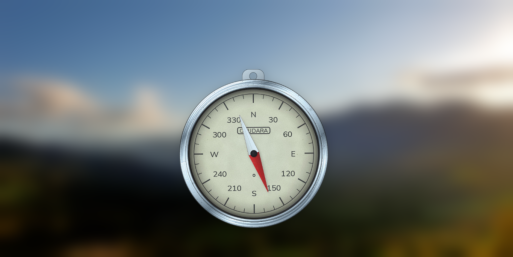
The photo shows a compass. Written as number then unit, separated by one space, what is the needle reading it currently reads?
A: 160 °
